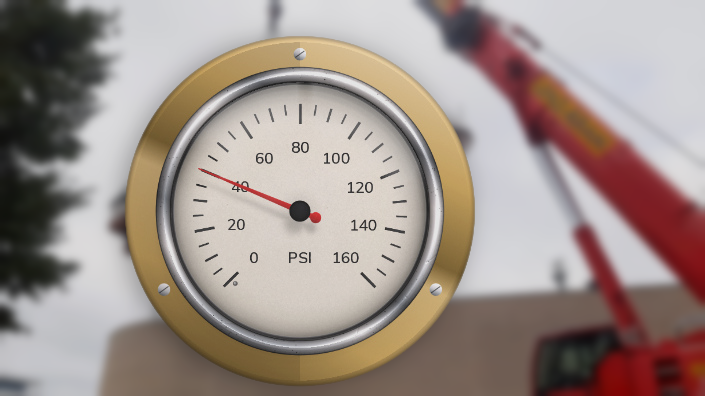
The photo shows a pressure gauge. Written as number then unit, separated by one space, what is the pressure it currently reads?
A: 40 psi
